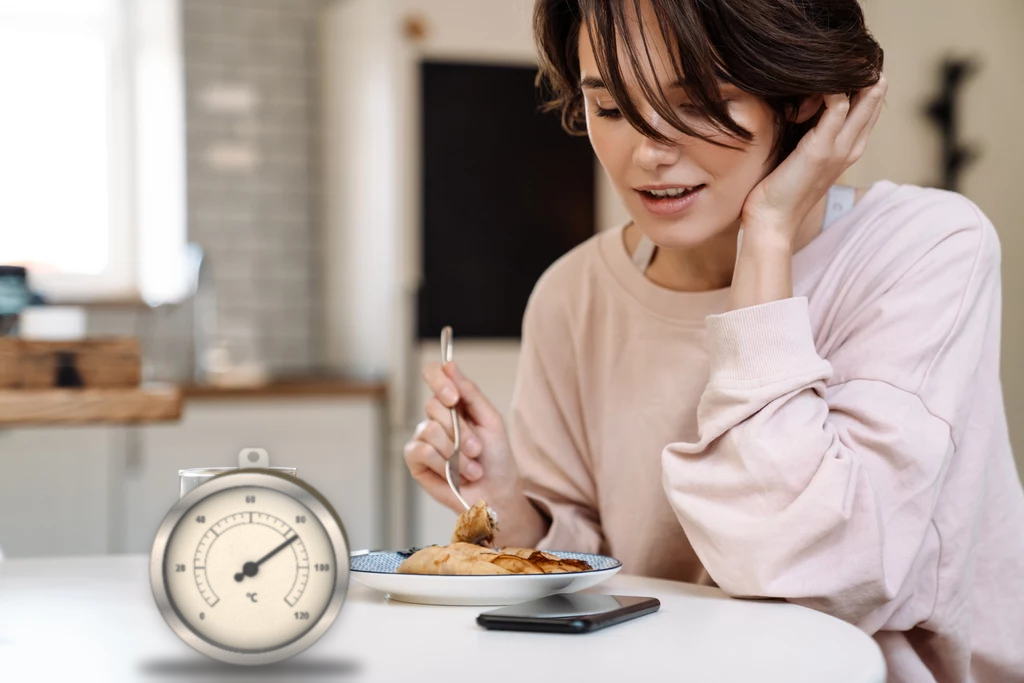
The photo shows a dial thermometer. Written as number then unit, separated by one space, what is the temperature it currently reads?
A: 84 °C
